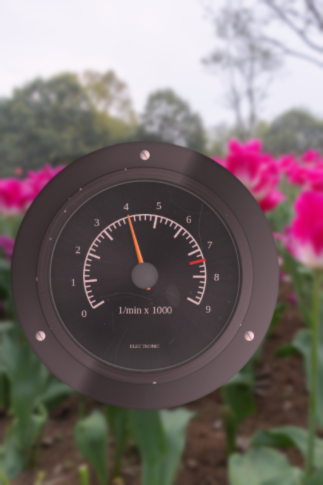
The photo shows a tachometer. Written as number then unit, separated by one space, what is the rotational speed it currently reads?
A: 4000 rpm
